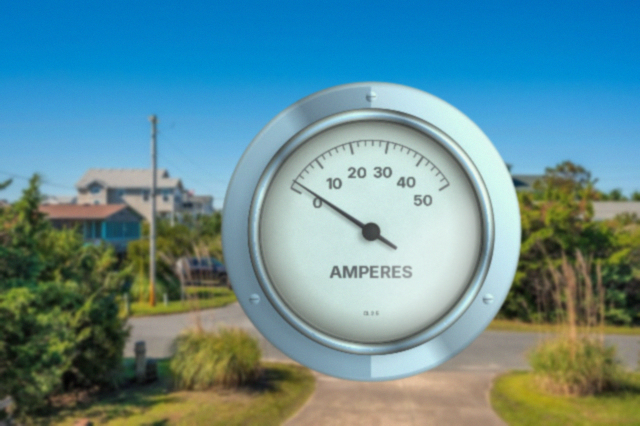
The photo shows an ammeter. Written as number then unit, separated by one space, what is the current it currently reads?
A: 2 A
